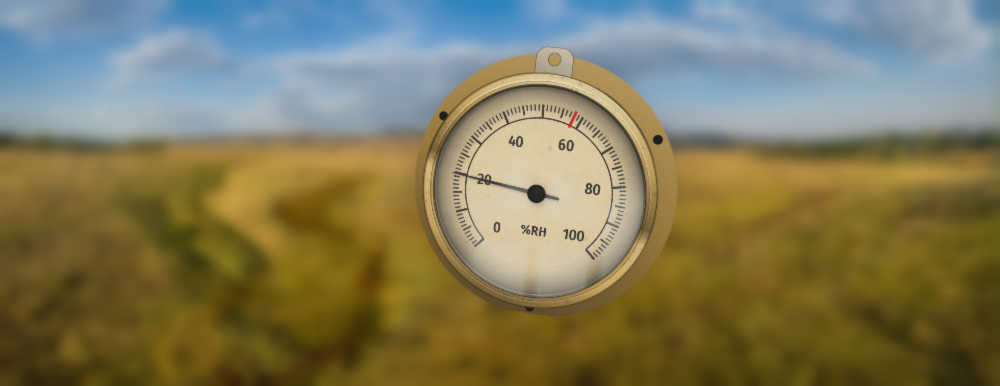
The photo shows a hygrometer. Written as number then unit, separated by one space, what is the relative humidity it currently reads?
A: 20 %
